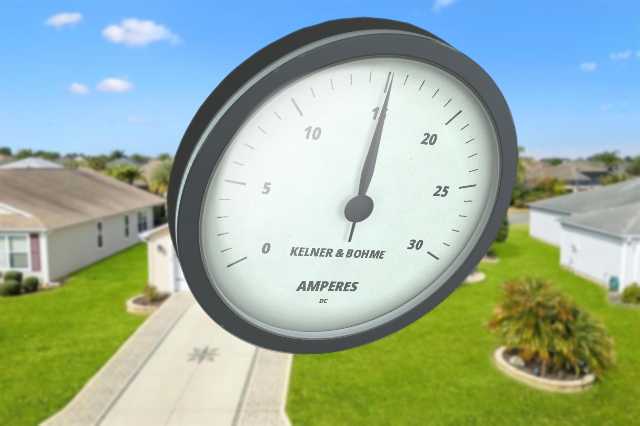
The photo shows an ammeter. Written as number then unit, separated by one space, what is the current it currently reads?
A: 15 A
